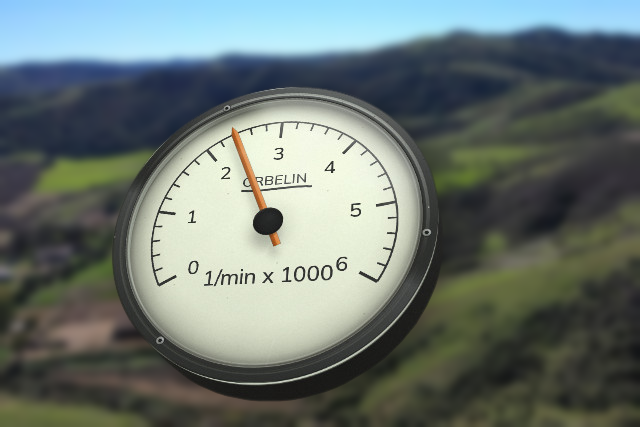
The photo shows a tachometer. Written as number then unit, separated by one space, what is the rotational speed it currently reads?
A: 2400 rpm
